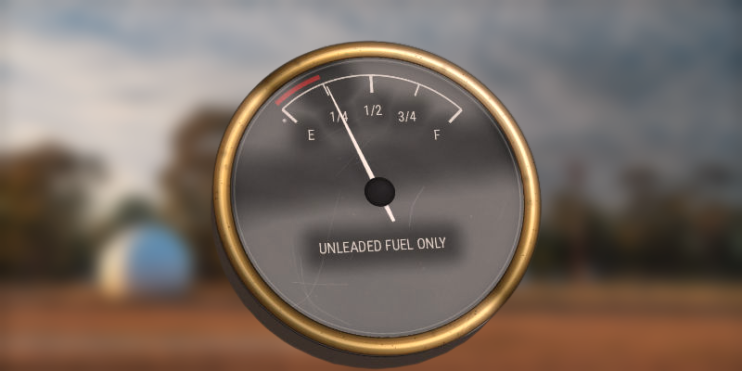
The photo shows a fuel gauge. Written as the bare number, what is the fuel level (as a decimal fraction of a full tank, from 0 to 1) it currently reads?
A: 0.25
